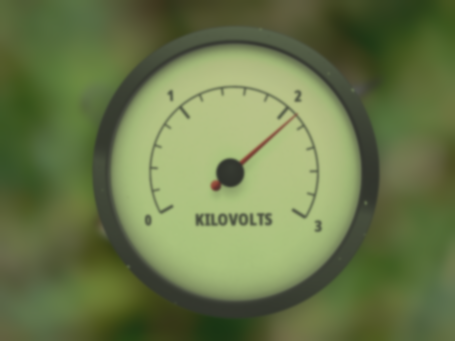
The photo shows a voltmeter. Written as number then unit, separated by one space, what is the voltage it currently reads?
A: 2.1 kV
